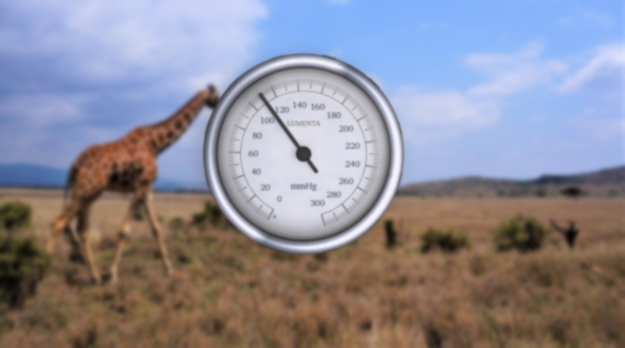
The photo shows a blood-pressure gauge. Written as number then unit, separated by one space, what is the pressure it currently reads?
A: 110 mmHg
